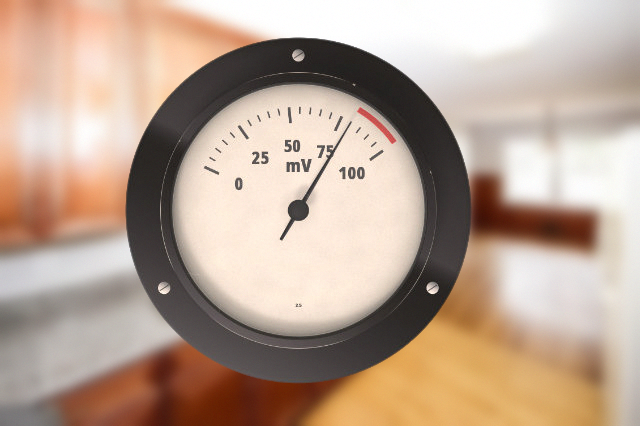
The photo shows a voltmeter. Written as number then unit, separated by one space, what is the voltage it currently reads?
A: 80 mV
